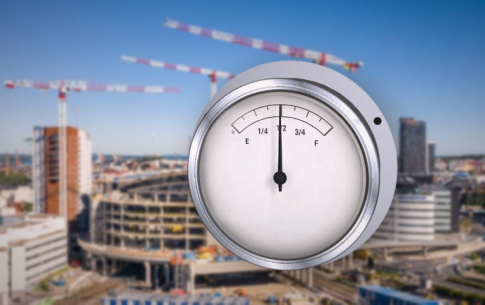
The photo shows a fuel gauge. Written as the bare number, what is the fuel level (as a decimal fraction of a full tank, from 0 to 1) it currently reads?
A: 0.5
